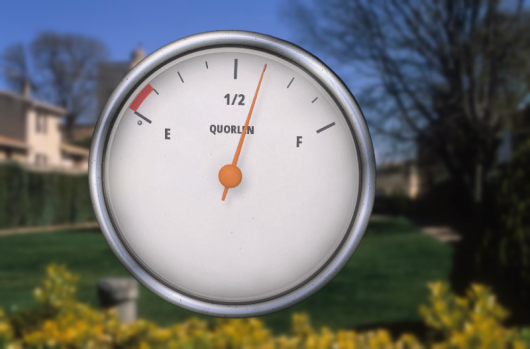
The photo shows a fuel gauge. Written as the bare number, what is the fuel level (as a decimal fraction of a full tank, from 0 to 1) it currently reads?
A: 0.625
